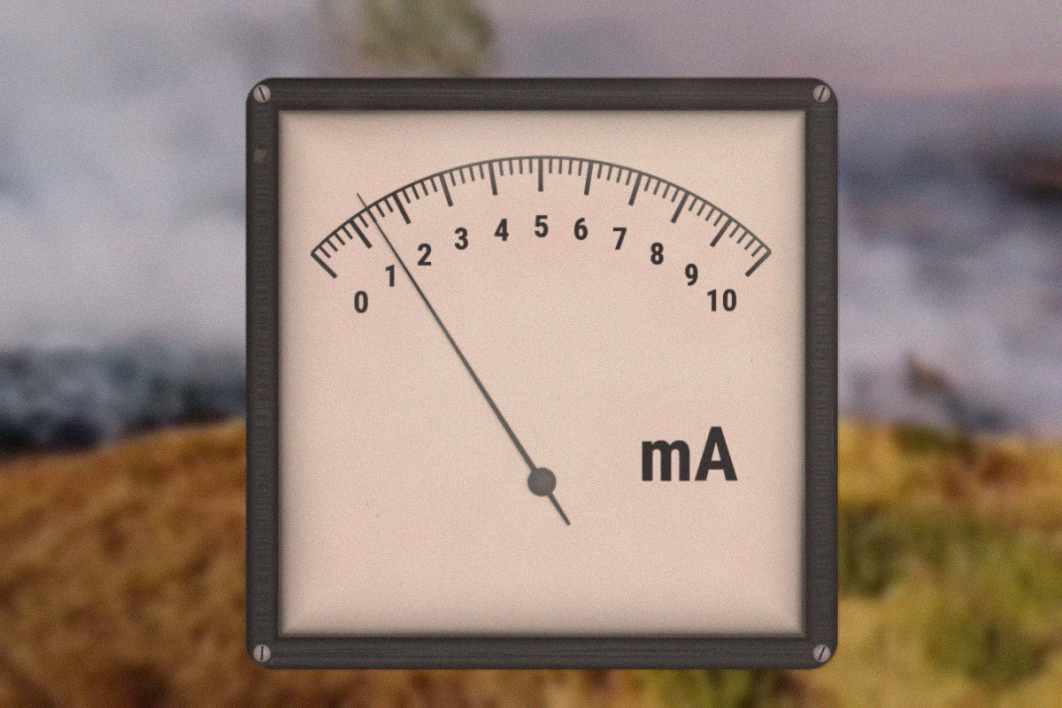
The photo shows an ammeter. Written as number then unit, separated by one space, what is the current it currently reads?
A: 1.4 mA
